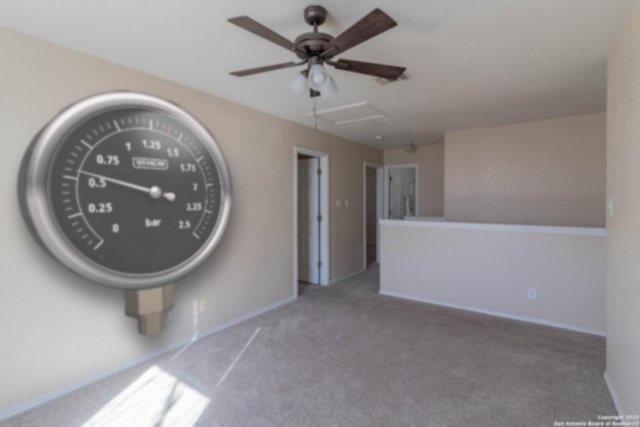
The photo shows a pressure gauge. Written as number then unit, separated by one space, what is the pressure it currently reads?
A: 0.55 bar
